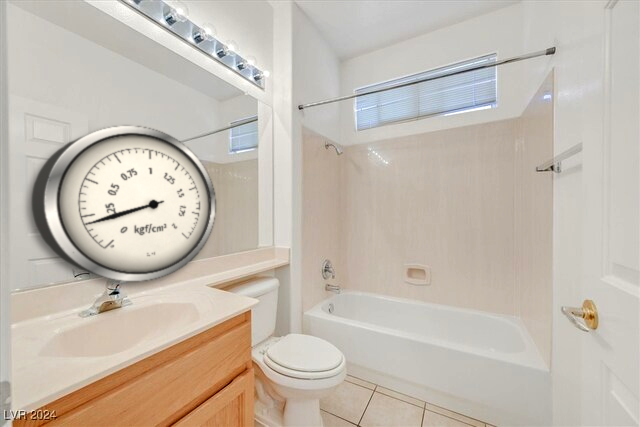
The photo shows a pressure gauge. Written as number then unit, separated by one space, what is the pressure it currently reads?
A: 0.2 kg/cm²
